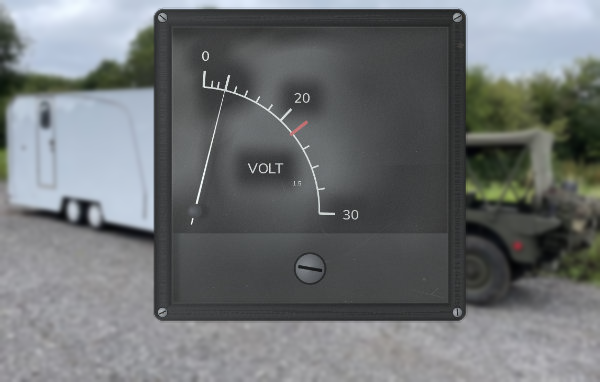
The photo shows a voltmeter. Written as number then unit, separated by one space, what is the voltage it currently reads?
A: 10 V
